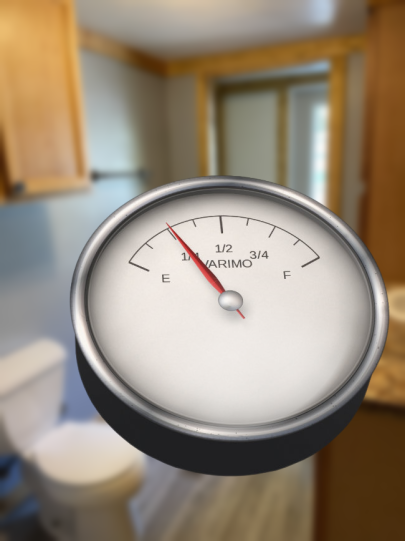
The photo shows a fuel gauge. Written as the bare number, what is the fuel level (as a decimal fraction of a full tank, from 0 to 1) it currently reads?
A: 0.25
